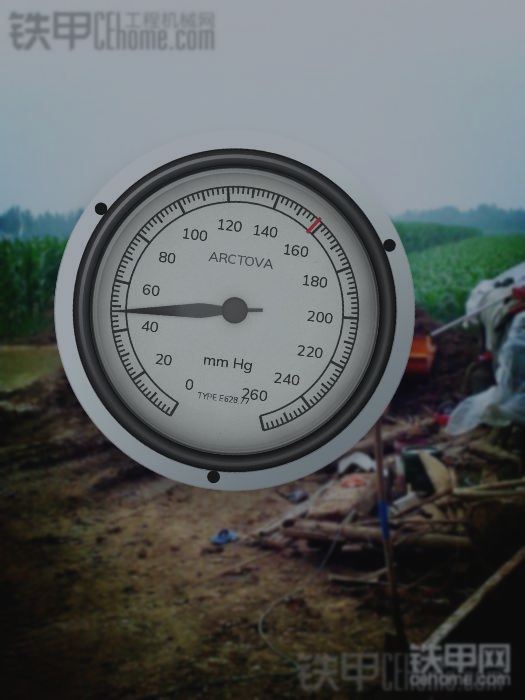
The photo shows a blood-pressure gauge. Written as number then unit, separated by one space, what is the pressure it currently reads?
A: 48 mmHg
